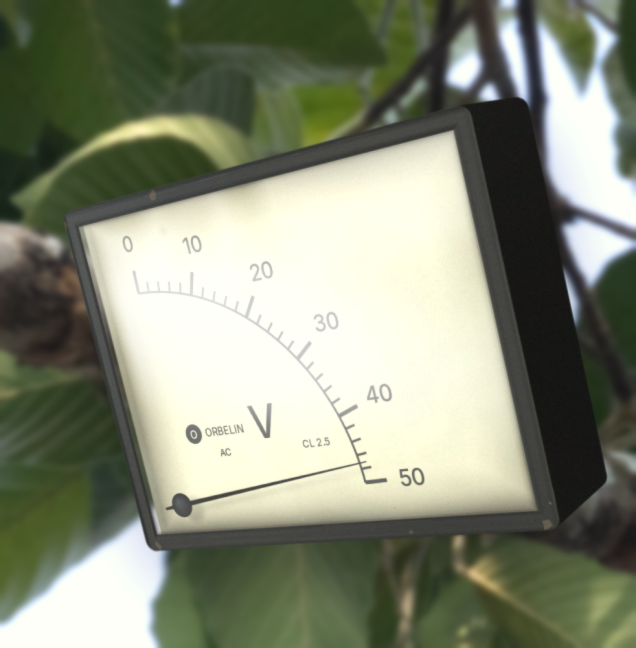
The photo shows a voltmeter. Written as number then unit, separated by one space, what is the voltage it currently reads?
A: 47 V
